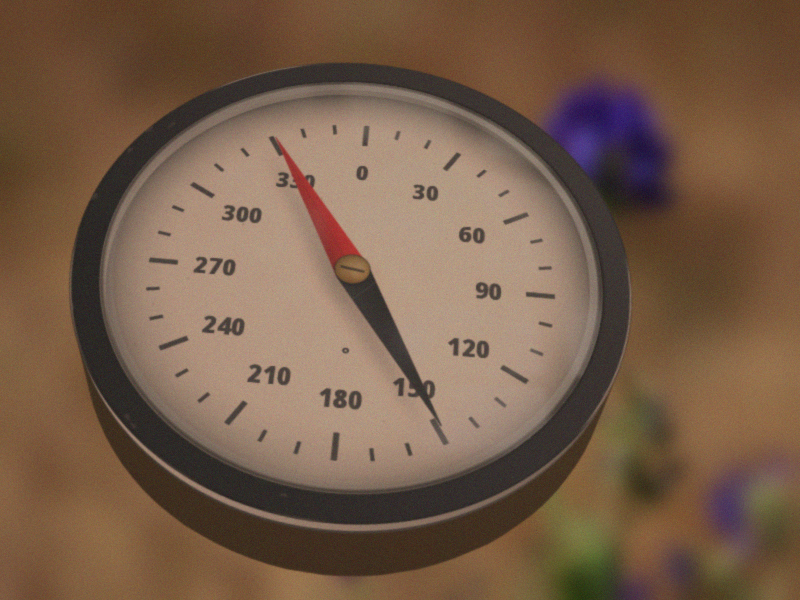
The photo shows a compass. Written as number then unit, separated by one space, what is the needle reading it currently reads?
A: 330 °
